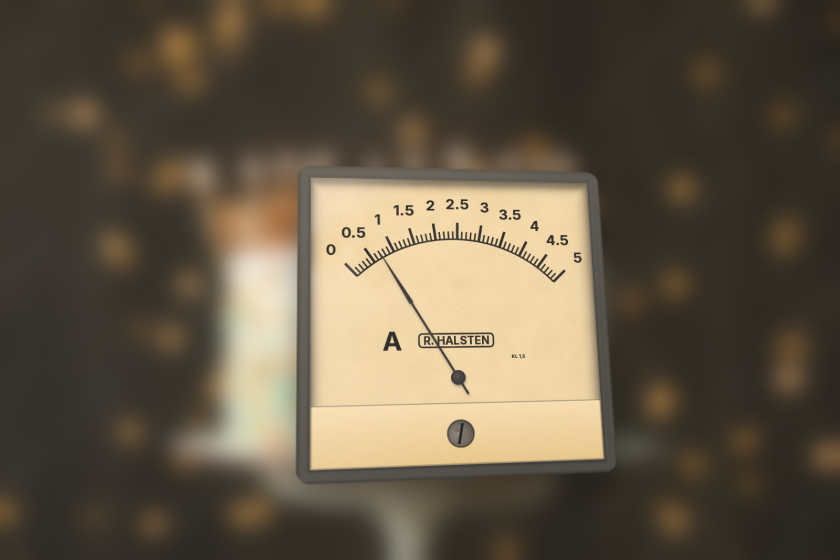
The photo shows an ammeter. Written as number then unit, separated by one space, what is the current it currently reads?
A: 0.7 A
